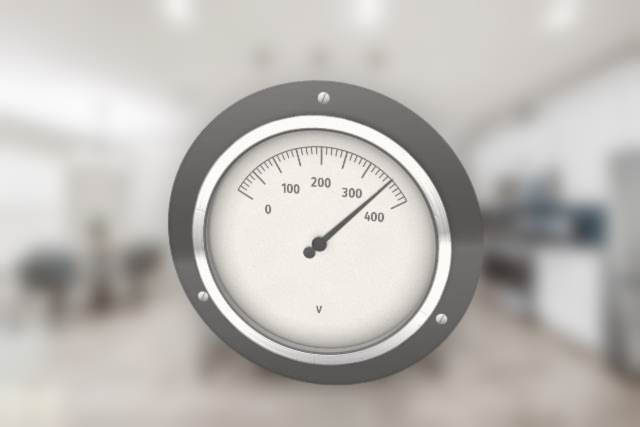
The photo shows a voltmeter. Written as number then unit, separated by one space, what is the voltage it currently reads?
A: 350 V
